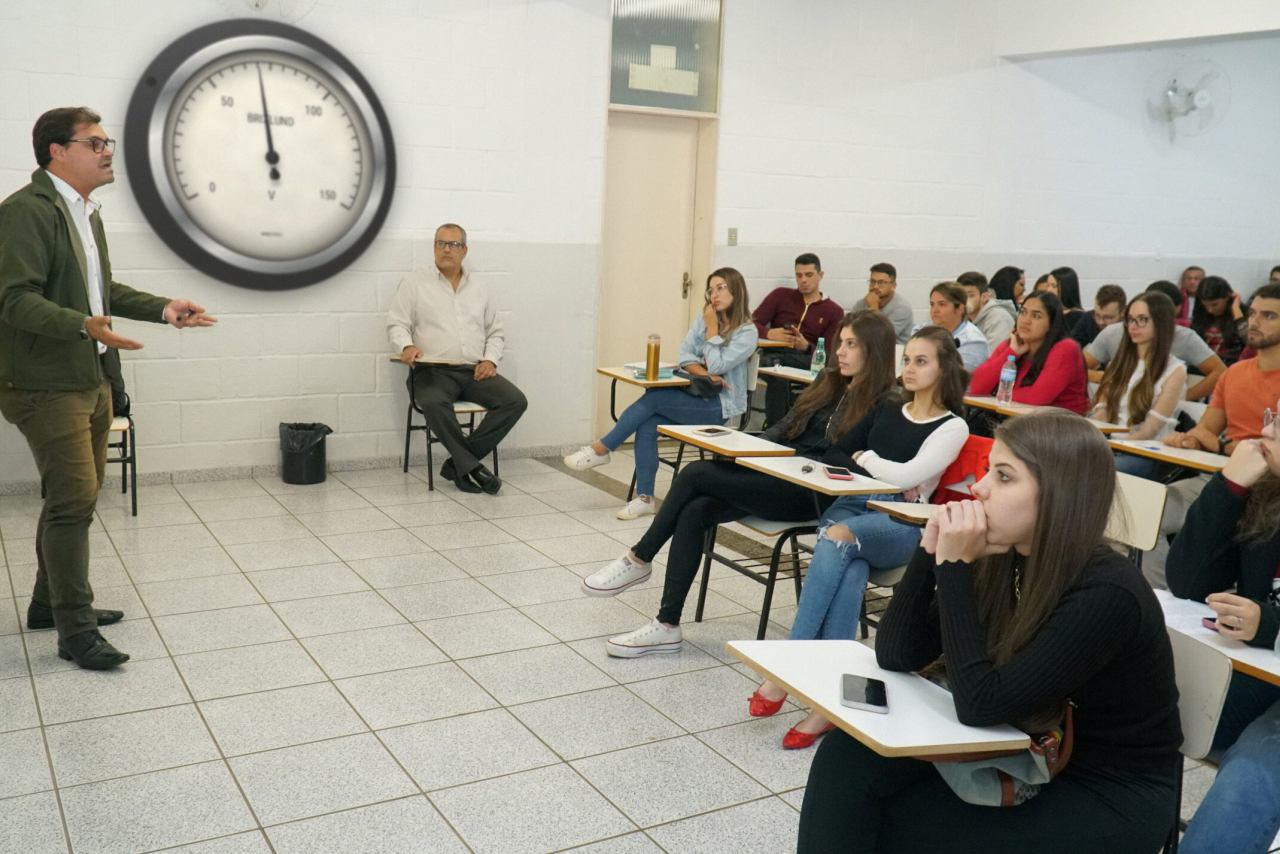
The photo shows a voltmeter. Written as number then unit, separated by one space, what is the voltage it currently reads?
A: 70 V
